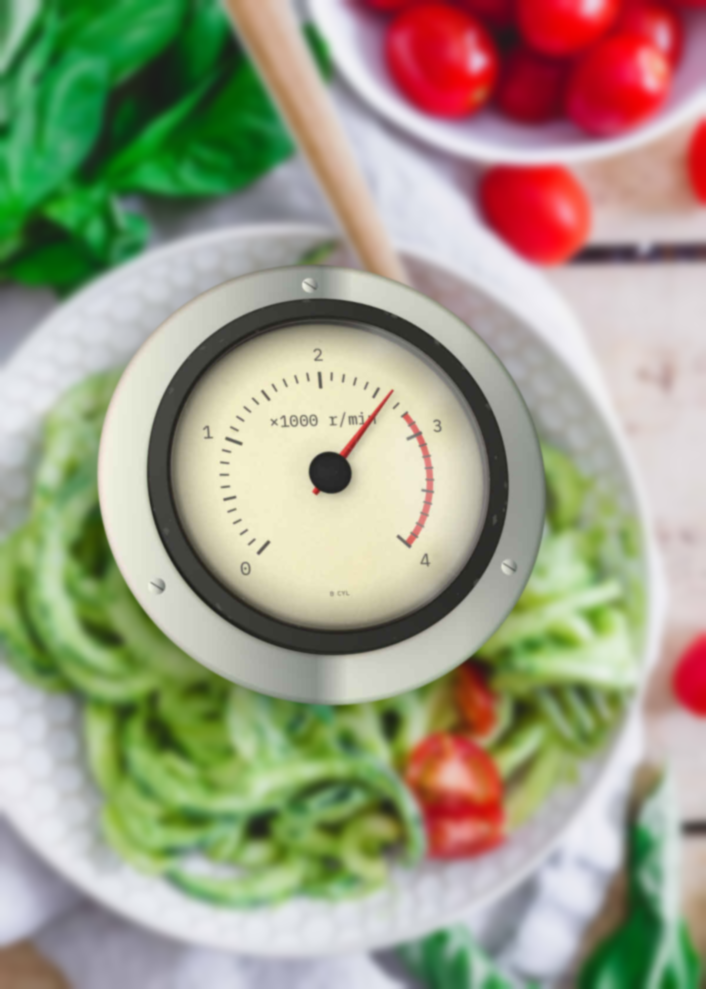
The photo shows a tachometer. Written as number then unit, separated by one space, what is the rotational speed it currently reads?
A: 2600 rpm
